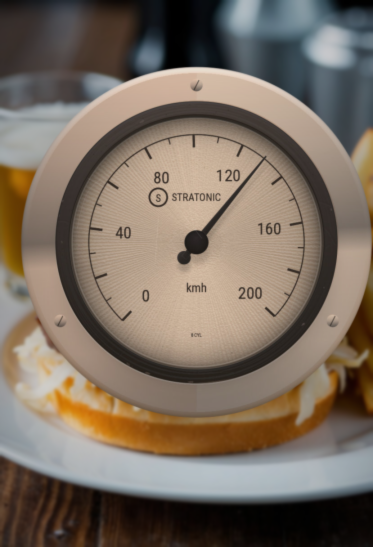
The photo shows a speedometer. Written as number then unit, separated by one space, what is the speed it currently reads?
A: 130 km/h
